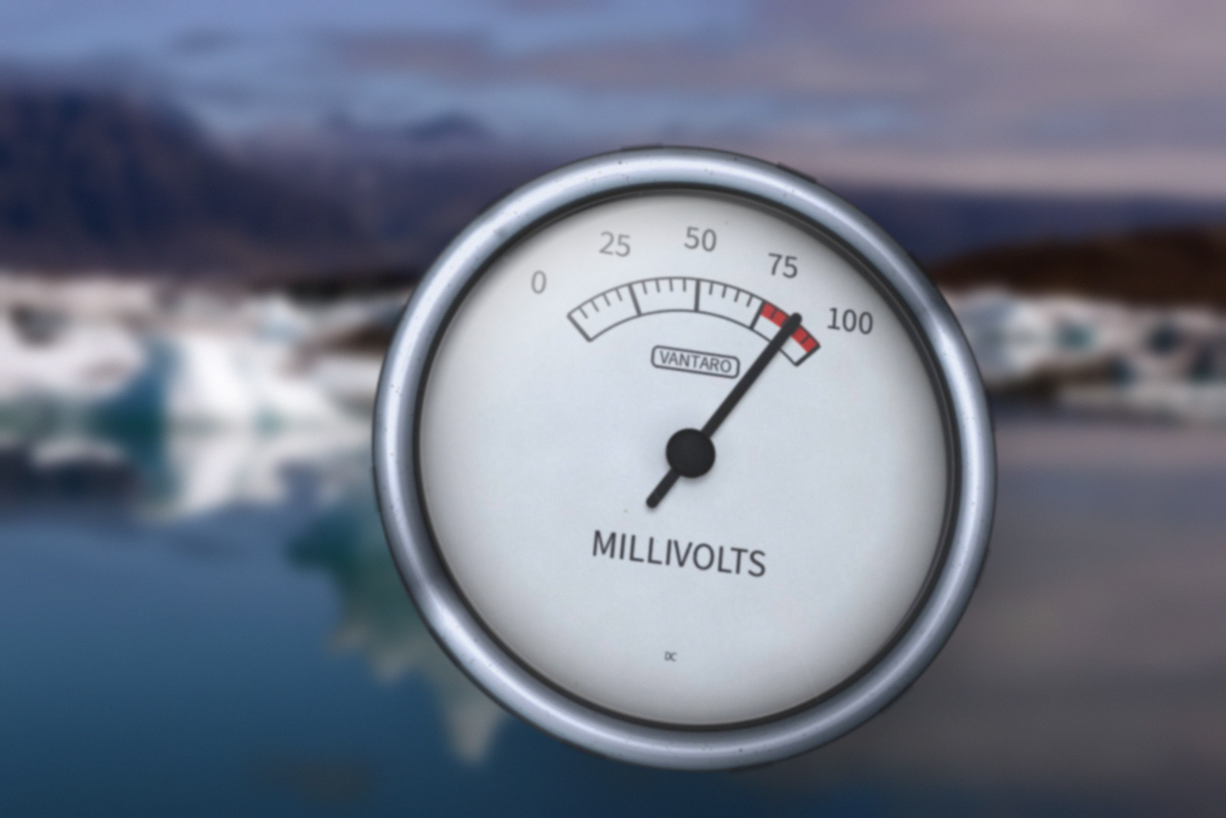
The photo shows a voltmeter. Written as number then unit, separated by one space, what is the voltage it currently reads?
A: 87.5 mV
